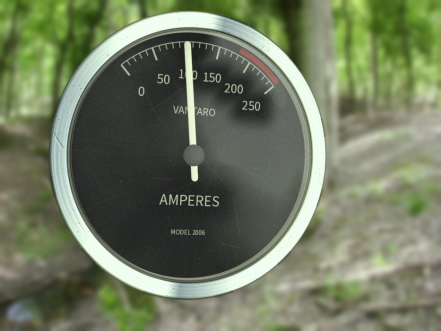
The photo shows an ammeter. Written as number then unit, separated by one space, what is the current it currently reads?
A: 100 A
